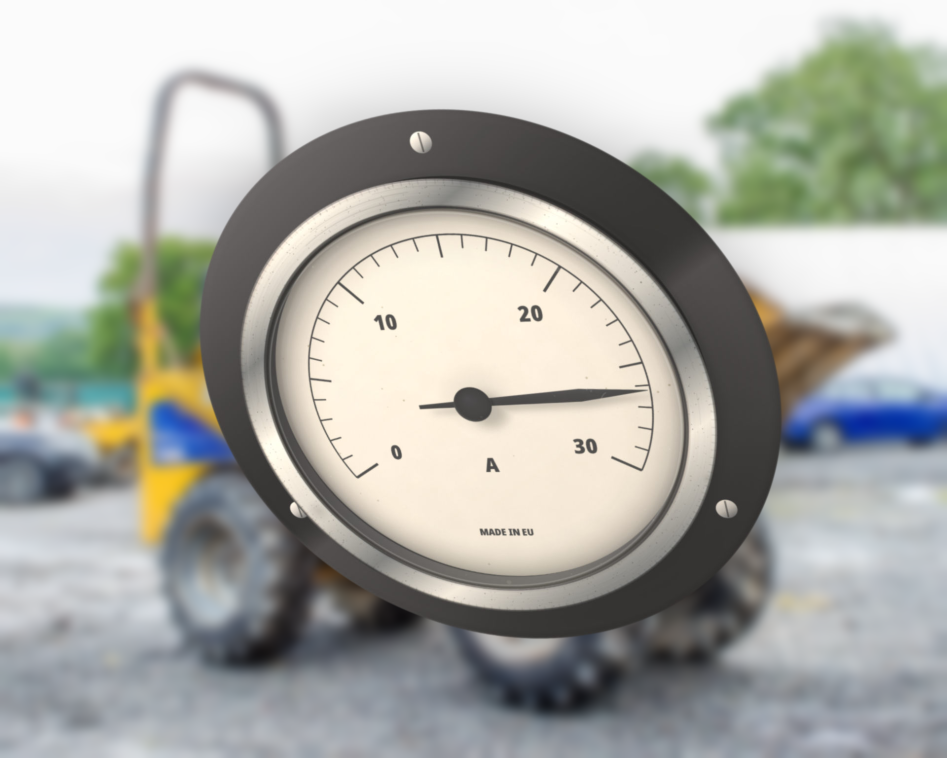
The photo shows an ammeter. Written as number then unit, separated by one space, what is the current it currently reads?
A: 26 A
